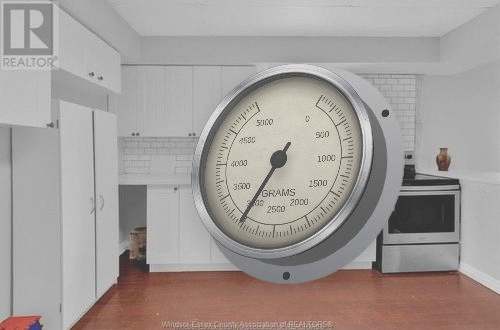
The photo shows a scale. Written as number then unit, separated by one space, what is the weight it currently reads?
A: 3000 g
